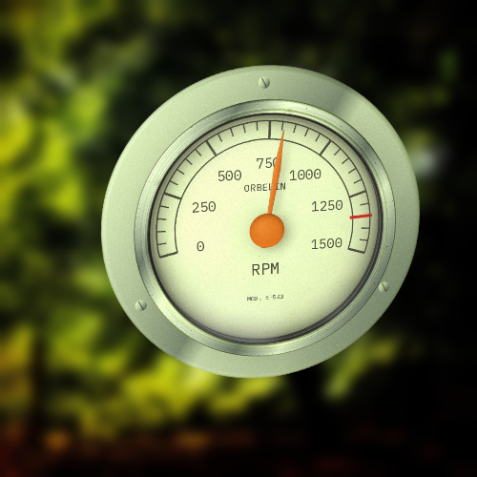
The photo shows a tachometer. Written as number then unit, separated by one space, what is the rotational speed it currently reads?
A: 800 rpm
